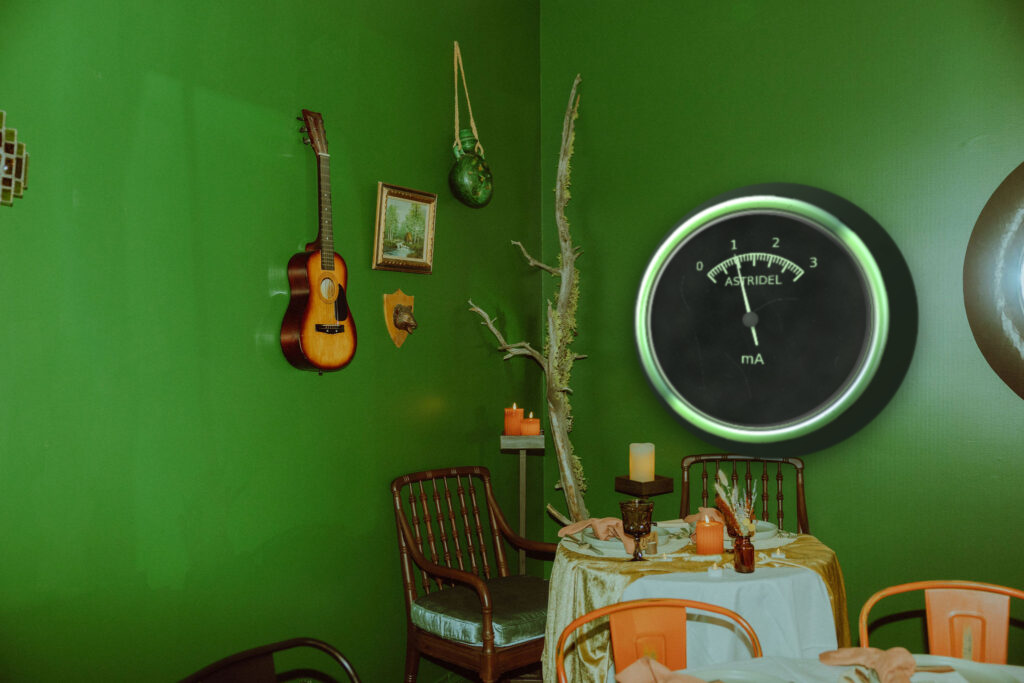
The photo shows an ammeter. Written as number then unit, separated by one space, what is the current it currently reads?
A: 1 mA
